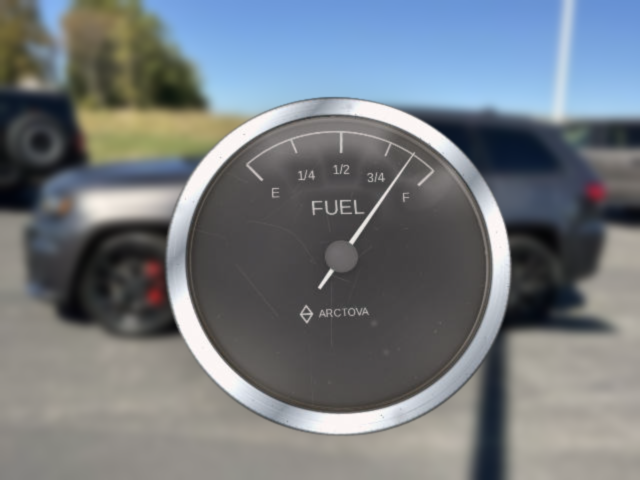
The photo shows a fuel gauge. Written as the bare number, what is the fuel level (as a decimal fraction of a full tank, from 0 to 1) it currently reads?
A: 0.875
